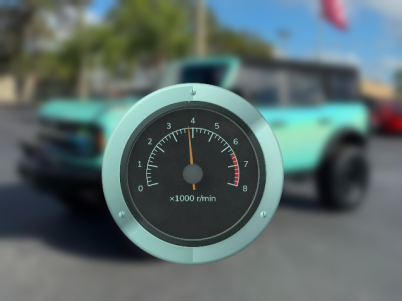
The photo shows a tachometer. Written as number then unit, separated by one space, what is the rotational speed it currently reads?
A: 3800 rpm
